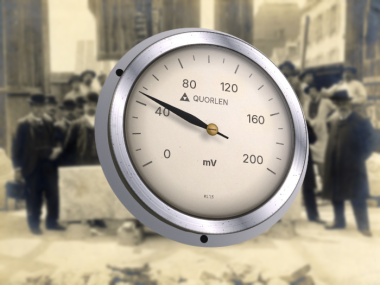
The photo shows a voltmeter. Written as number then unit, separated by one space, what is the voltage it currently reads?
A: 45 mV
